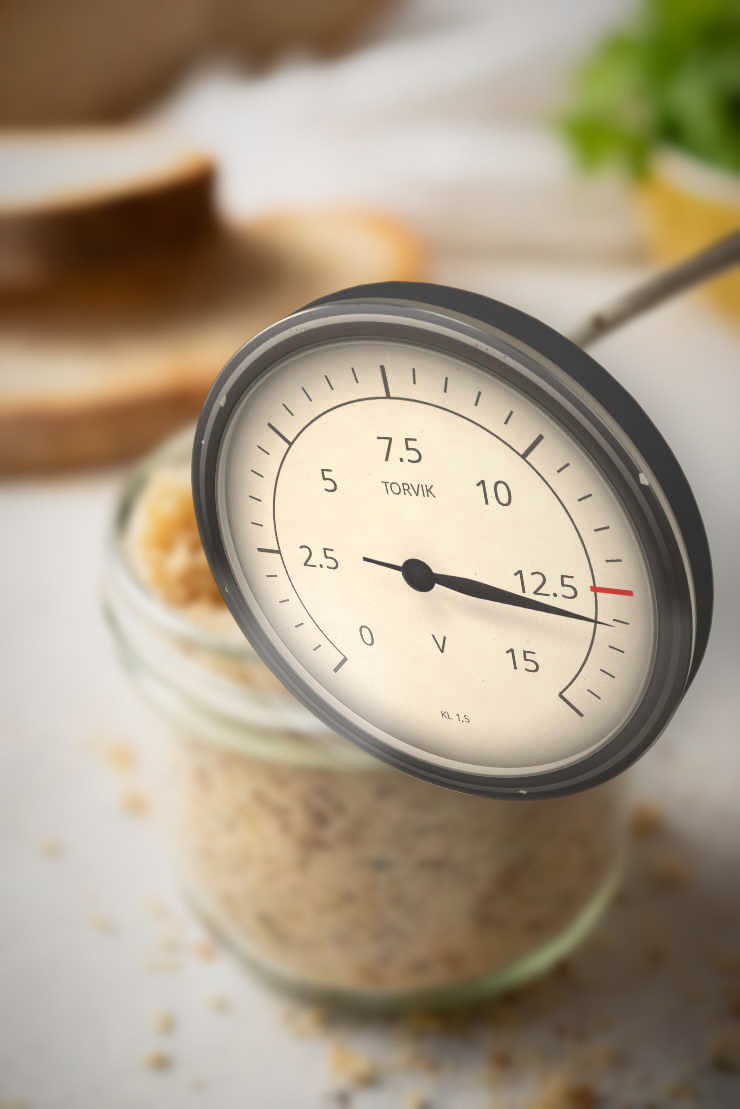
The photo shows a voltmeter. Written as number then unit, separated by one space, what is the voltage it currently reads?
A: 13 V
